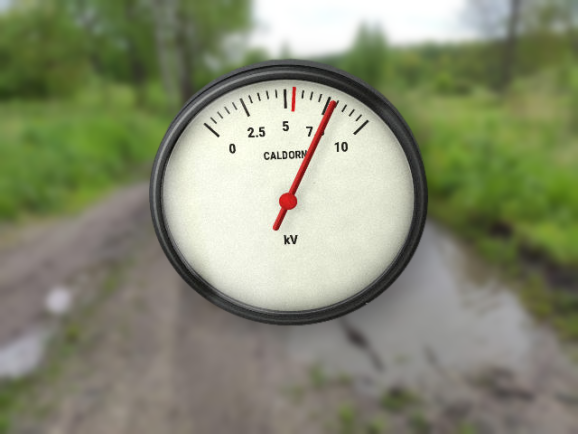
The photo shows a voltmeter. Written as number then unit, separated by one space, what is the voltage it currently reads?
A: 7.75 kV
